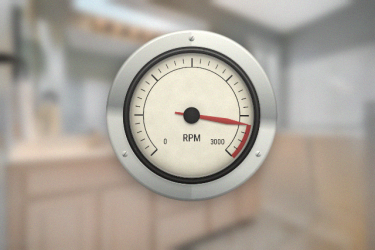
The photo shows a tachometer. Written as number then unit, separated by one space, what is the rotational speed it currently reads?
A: 2600 rpm
